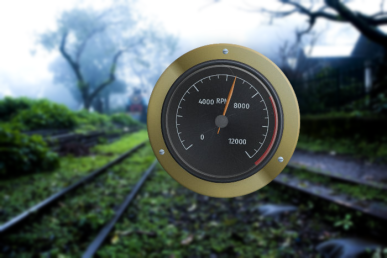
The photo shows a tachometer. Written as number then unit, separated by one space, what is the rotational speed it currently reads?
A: 6500 rpm
